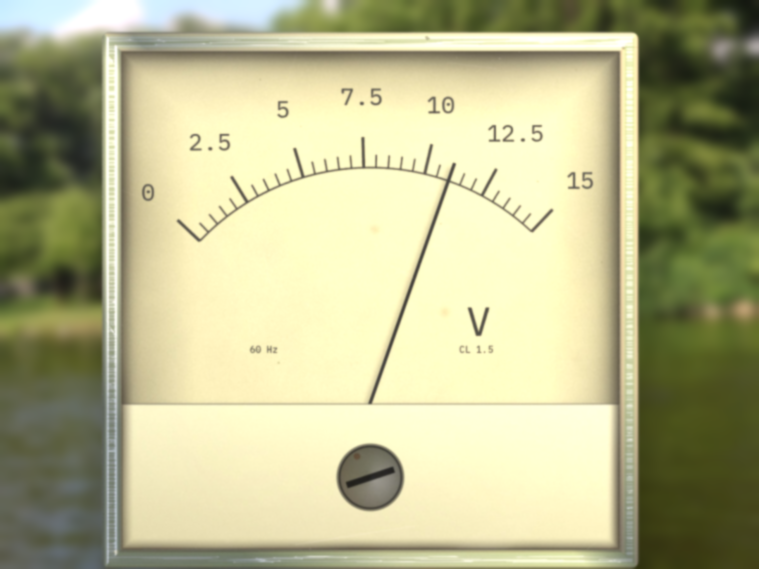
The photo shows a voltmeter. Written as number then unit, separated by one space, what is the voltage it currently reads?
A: 11 V
